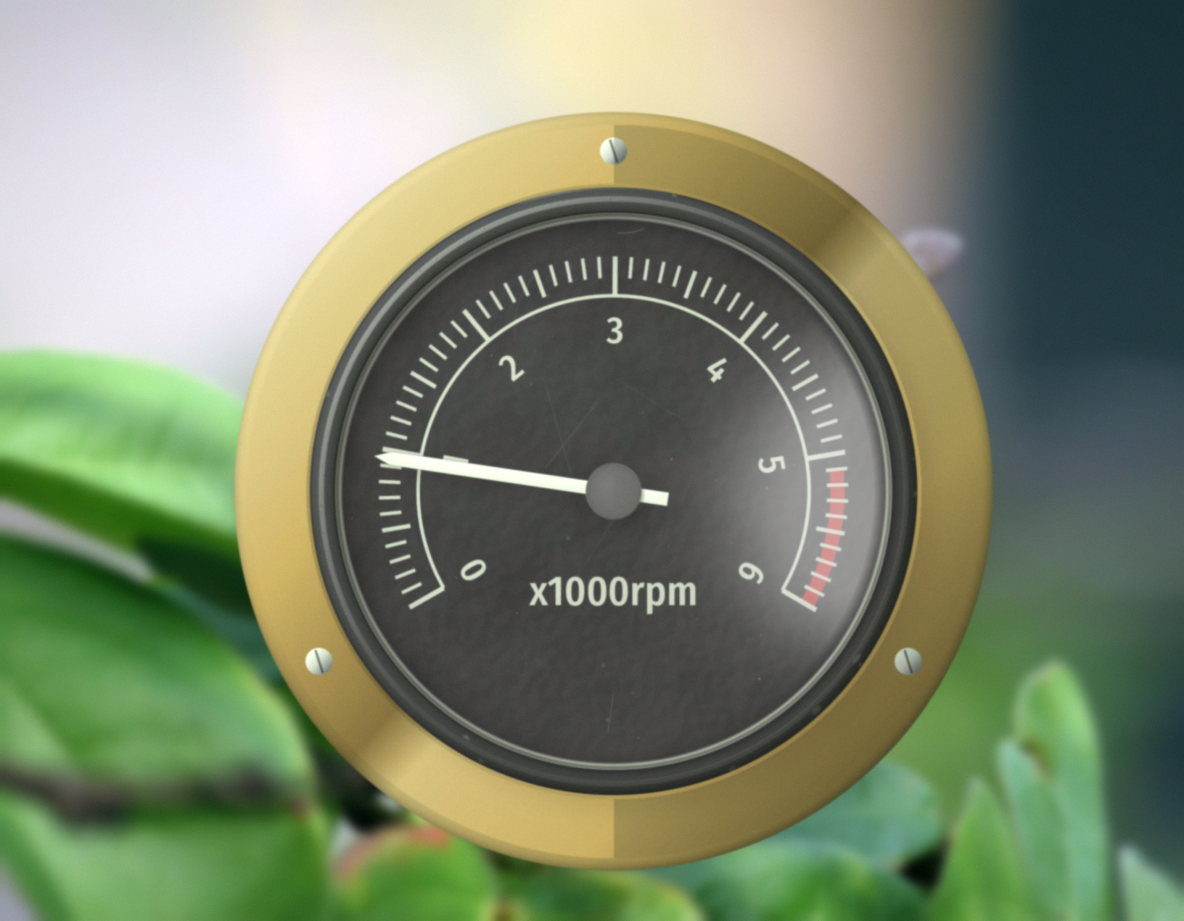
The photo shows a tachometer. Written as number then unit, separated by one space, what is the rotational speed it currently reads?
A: 950 rpm
